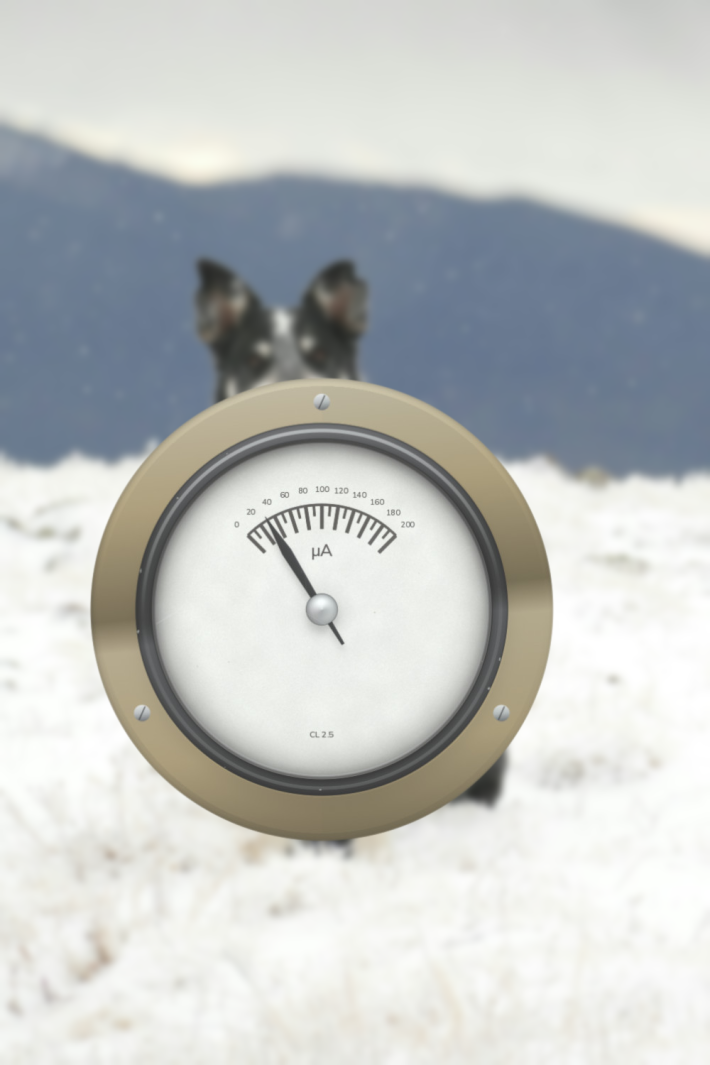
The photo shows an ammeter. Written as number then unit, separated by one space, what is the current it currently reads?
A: 30 µA
